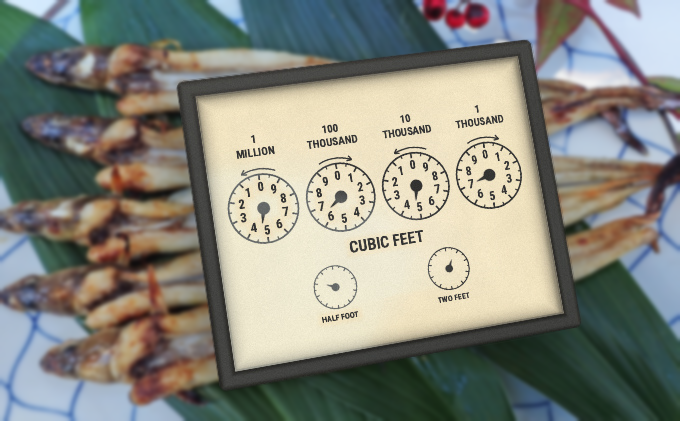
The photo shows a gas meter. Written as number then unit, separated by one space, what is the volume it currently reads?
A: 464700 ft³
